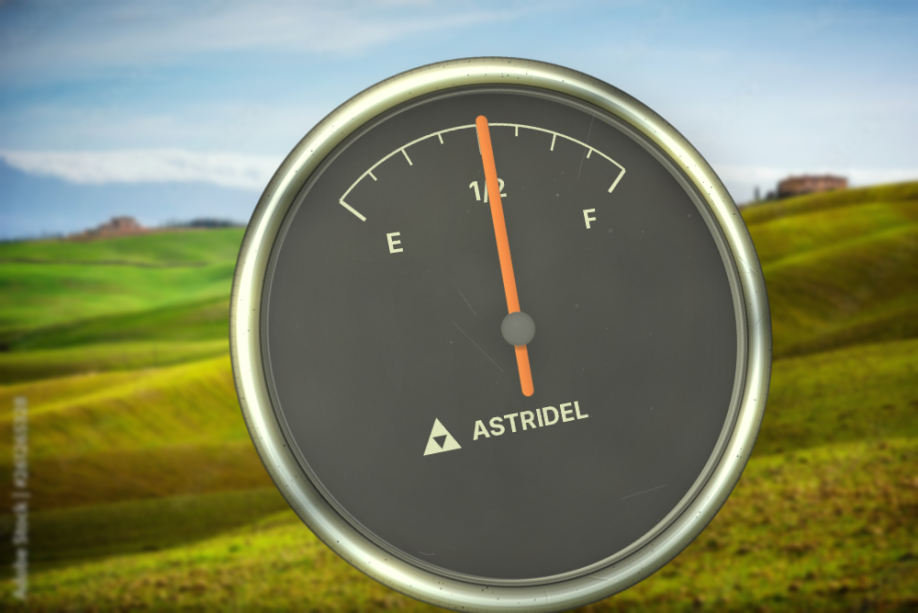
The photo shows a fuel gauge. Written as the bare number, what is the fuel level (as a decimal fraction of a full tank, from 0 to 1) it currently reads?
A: 0.5
